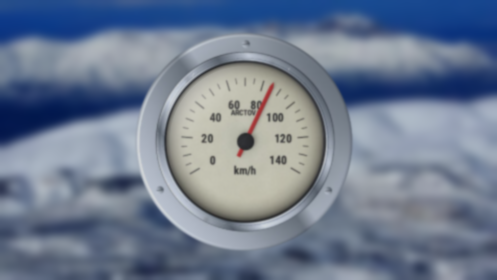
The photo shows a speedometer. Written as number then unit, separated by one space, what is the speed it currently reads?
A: 85 km/h
